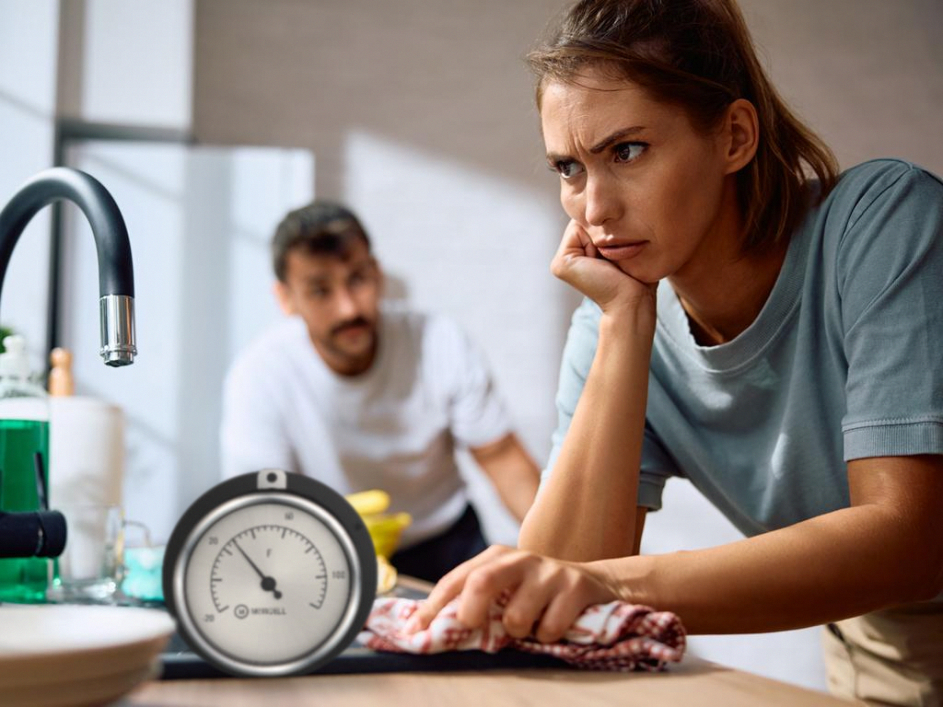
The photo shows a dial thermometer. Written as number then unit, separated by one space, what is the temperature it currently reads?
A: 28 °F
